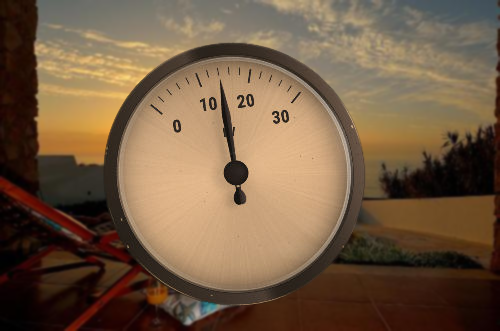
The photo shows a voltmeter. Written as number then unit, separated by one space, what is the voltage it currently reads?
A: 14 kV
